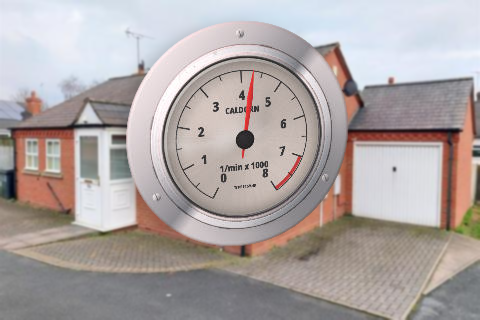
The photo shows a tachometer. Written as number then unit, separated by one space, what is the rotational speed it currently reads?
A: 4250 rpm
